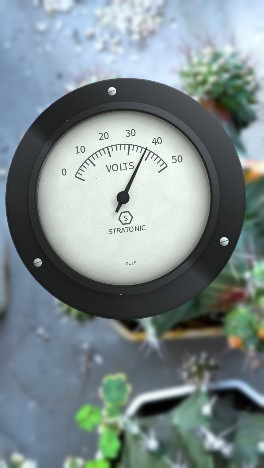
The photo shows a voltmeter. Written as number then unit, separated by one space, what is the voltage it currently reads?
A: 38 V
